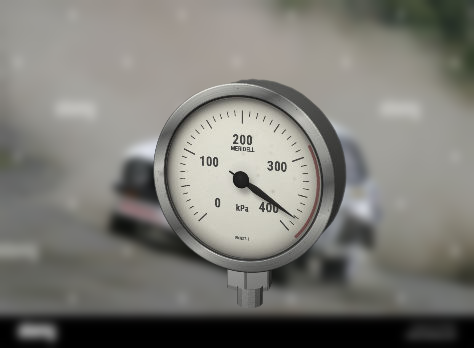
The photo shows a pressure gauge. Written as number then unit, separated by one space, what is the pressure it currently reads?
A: 380 kPa
